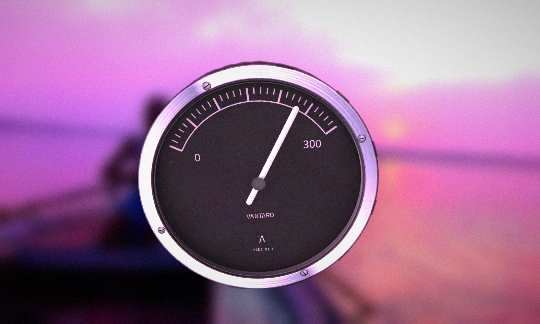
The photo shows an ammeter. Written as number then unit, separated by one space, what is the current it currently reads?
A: 230 A
